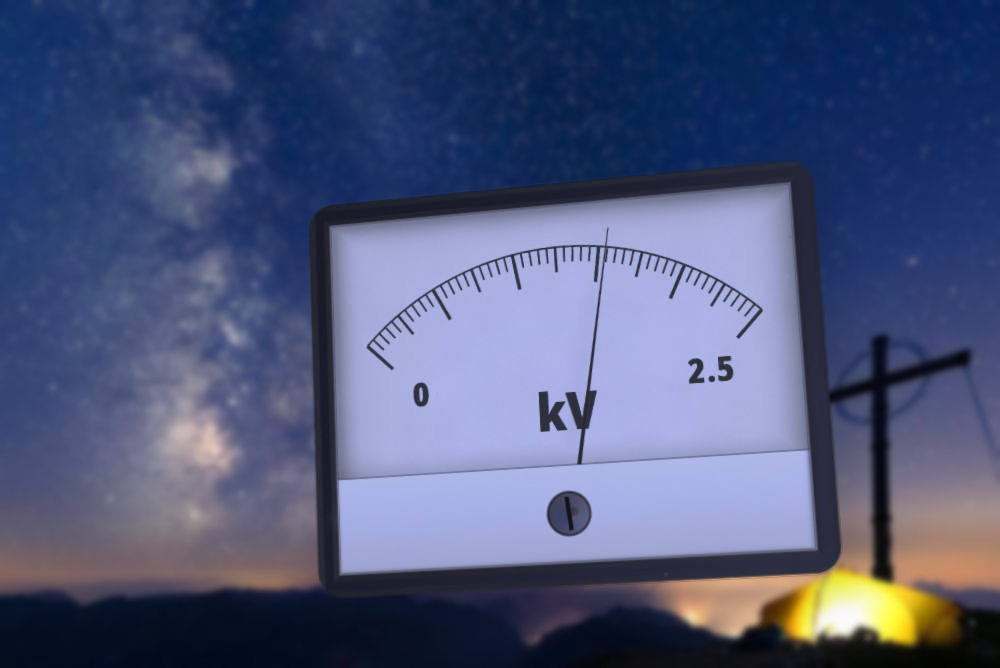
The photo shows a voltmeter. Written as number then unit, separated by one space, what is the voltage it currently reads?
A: 1.55 kV
